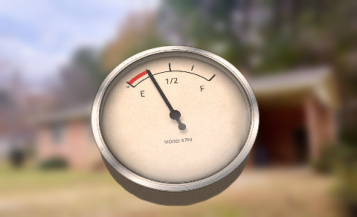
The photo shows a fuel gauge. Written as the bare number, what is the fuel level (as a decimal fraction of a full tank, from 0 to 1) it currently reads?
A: 0.25
